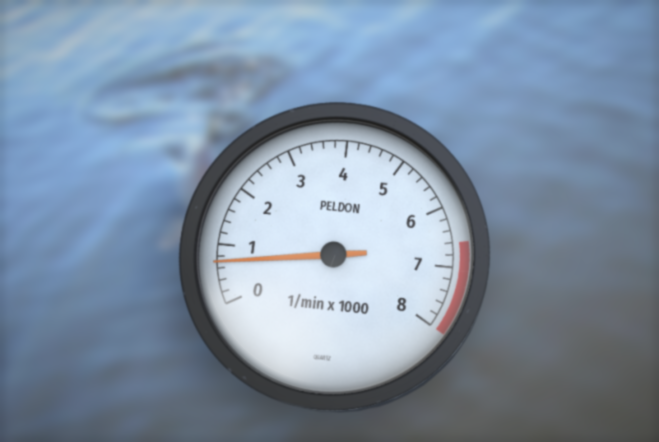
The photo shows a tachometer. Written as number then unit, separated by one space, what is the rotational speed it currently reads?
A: 700 rpm
